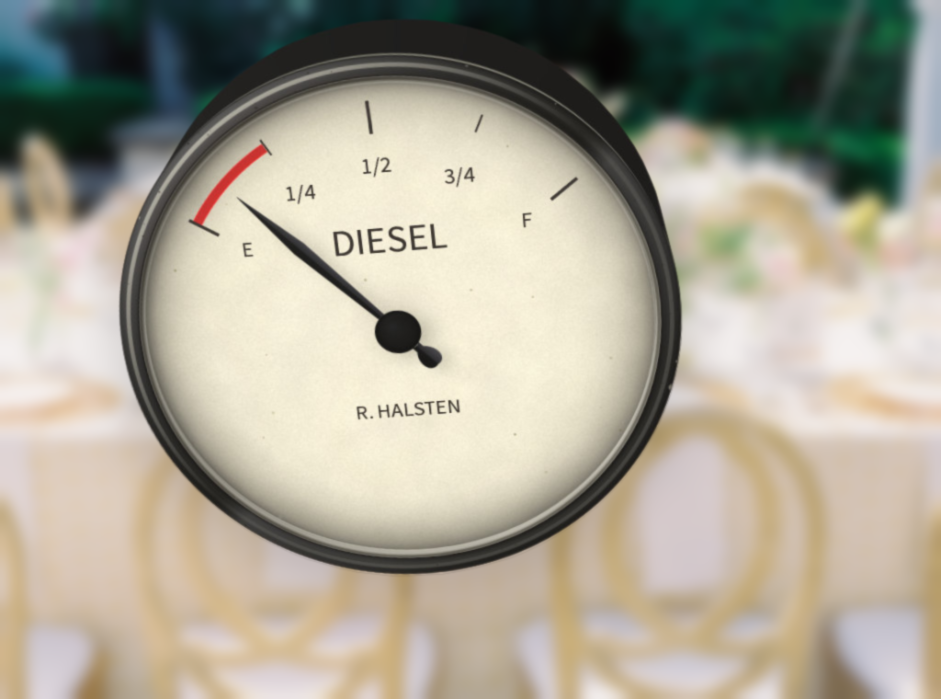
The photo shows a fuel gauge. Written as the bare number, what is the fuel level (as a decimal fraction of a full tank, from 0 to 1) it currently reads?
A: 0.125
